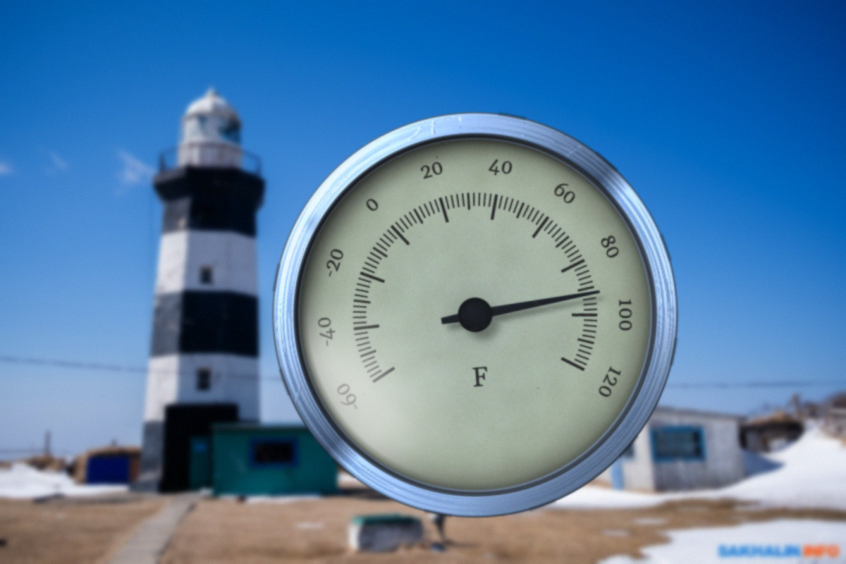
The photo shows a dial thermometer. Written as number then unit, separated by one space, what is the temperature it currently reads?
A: 92 °F
